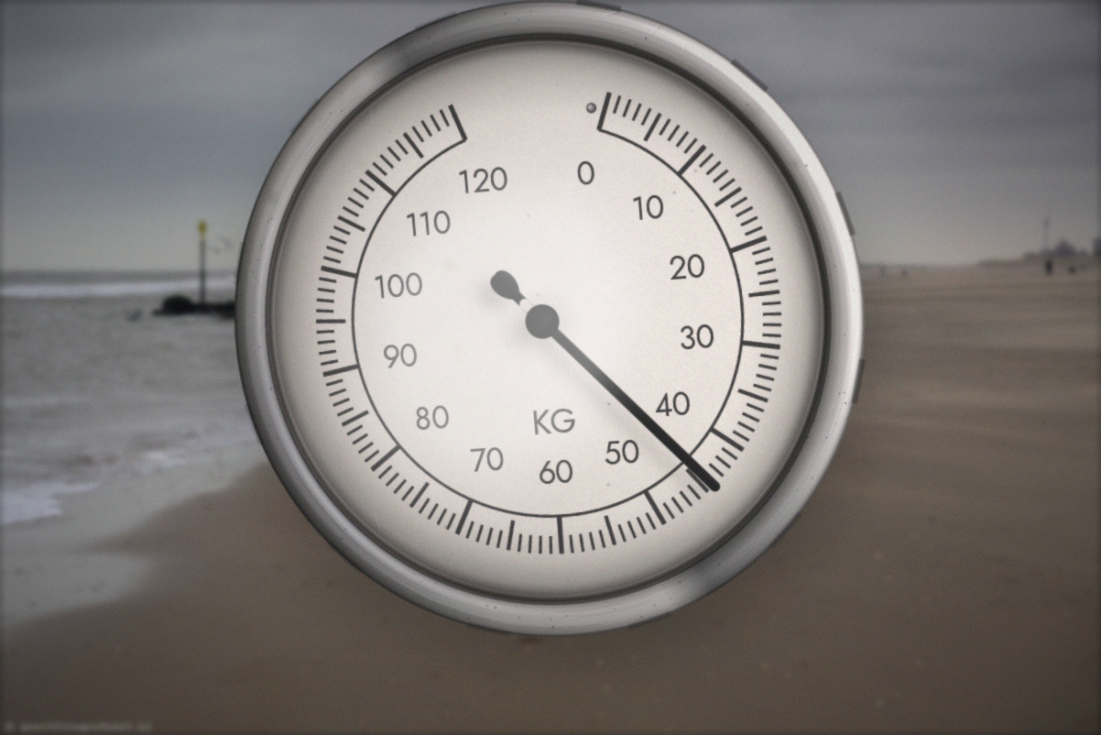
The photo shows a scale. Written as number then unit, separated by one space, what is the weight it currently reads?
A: 44 kg
